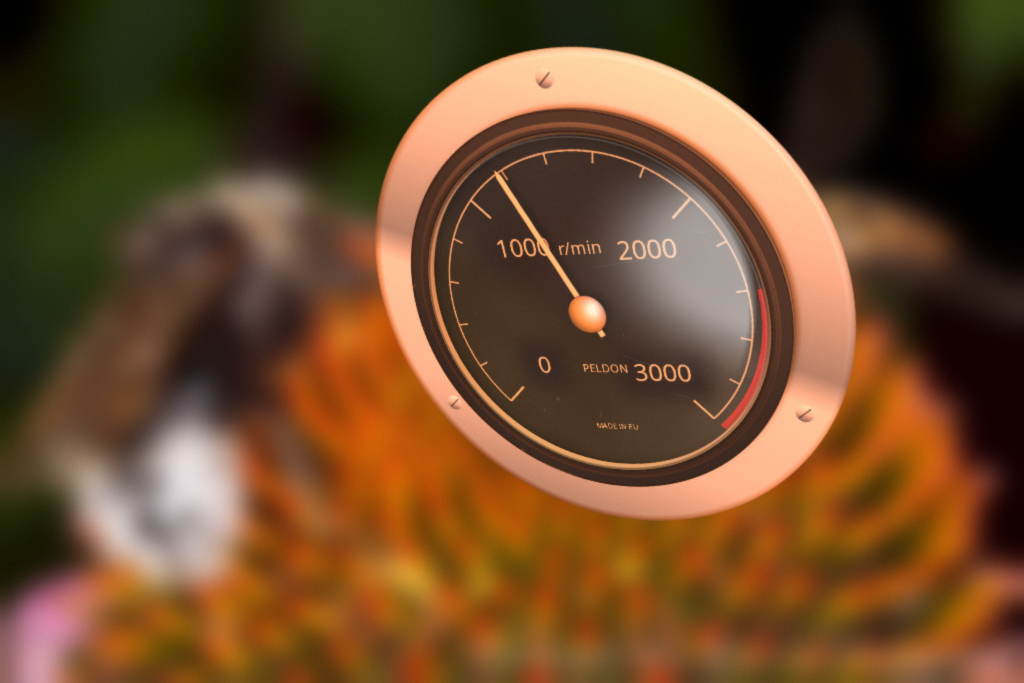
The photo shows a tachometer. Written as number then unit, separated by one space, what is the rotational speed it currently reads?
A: 1200 rpm
